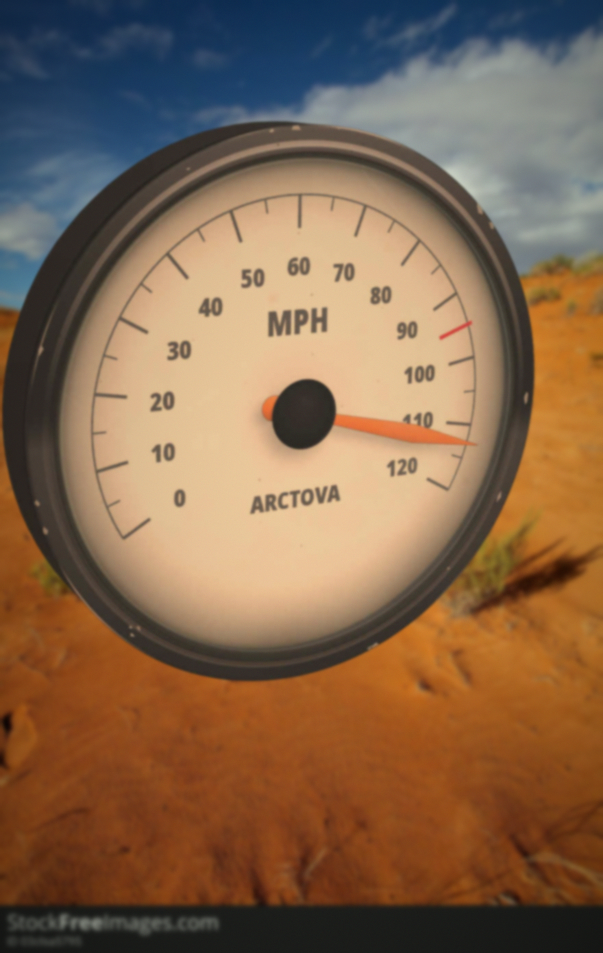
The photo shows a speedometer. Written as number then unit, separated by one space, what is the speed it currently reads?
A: 112.5 mph
